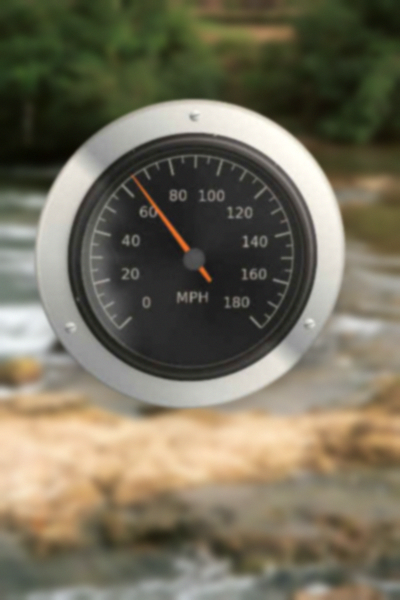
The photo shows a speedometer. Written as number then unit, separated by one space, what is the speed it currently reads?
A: 65 mph
